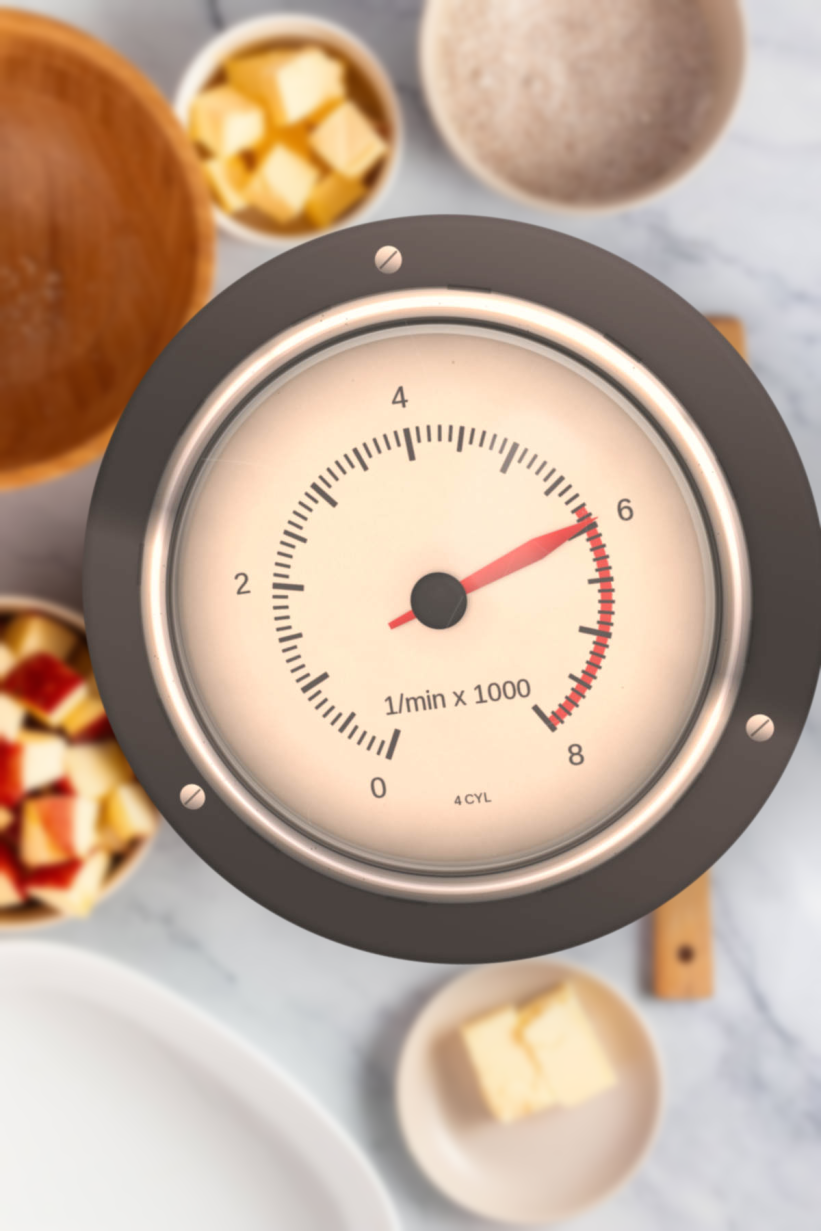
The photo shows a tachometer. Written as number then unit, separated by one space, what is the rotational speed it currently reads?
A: 5950 rpm
